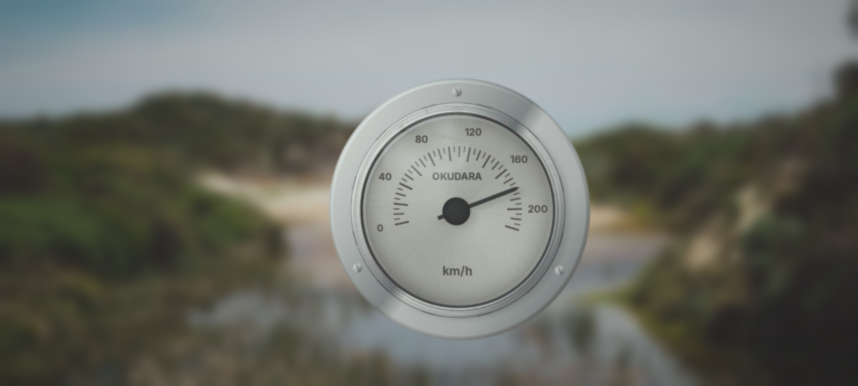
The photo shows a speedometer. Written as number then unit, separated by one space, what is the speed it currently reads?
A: 180 km/h
